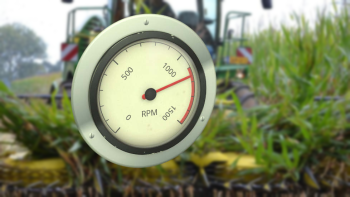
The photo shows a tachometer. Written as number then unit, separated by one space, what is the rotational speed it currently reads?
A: 1150 rpm
